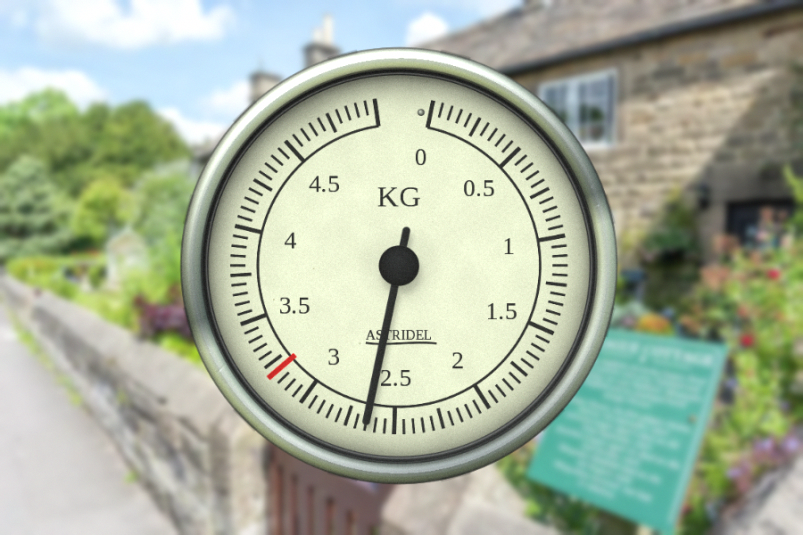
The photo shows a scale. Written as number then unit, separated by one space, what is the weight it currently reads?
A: 2.65 kg
